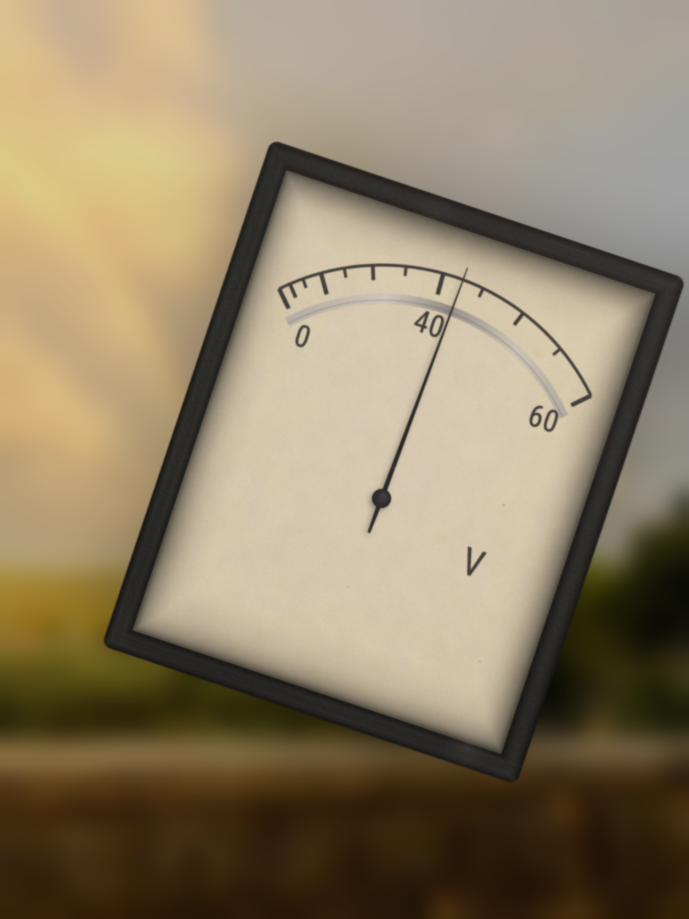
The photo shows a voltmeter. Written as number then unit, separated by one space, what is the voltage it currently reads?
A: 42.5 V
